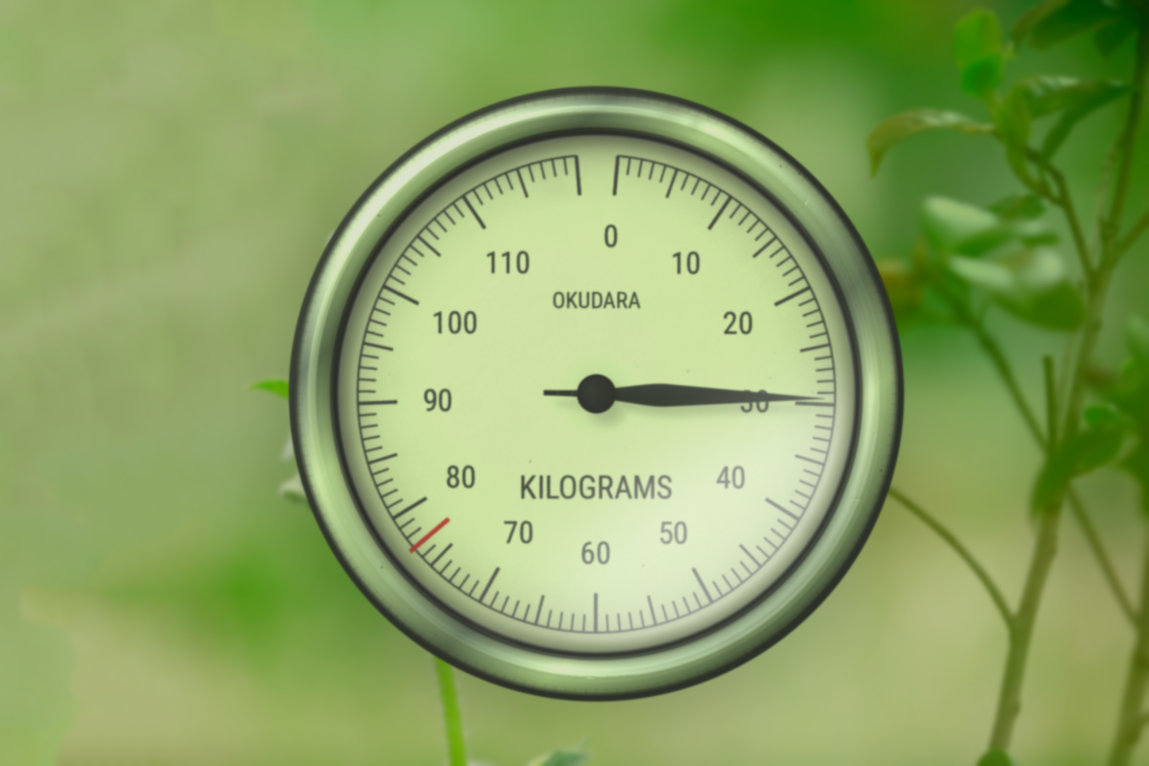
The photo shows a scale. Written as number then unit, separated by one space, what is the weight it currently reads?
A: 29.5 kg
